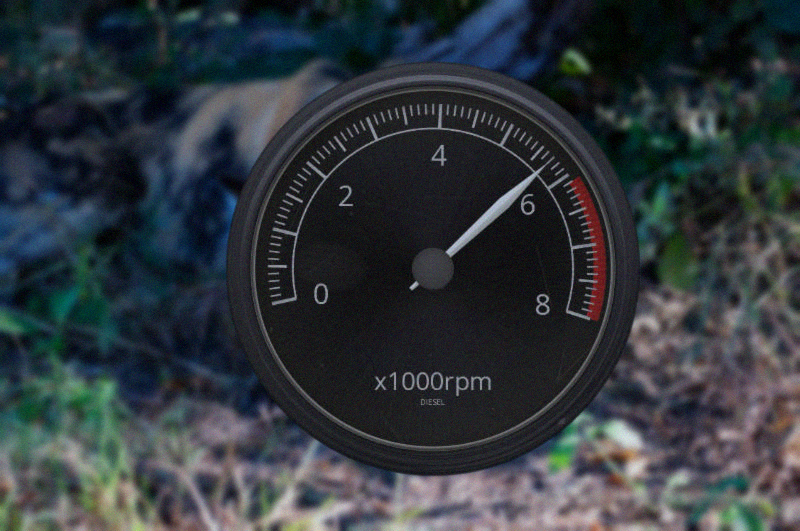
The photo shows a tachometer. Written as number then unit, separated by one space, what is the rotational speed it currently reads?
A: 5700 rpm
